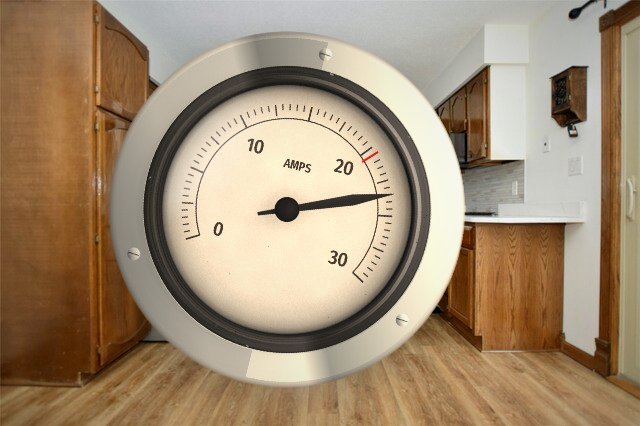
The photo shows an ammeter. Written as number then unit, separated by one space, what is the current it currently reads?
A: 23.5 A
